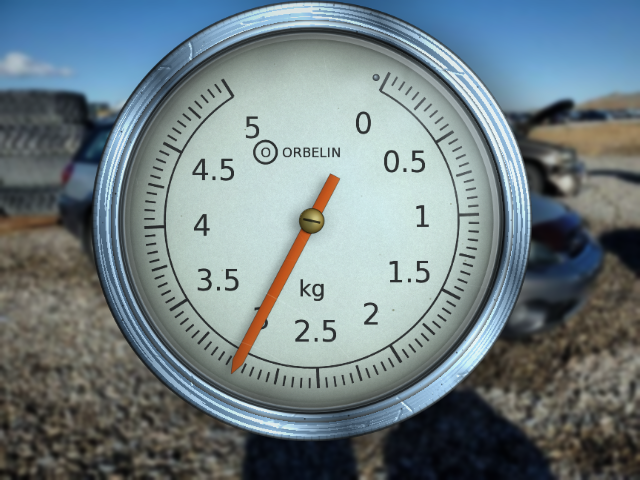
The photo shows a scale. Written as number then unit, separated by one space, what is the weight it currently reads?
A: 3 kg
